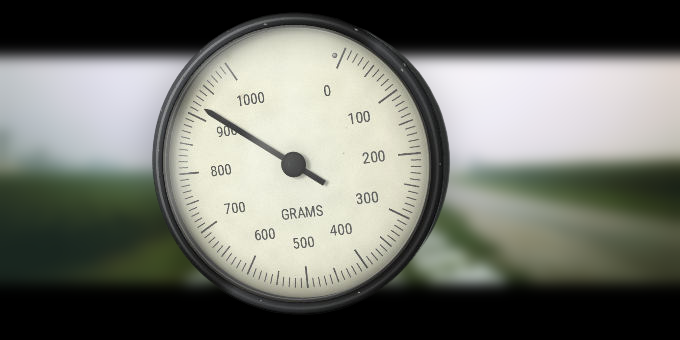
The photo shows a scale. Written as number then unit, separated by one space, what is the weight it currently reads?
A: 920 g
